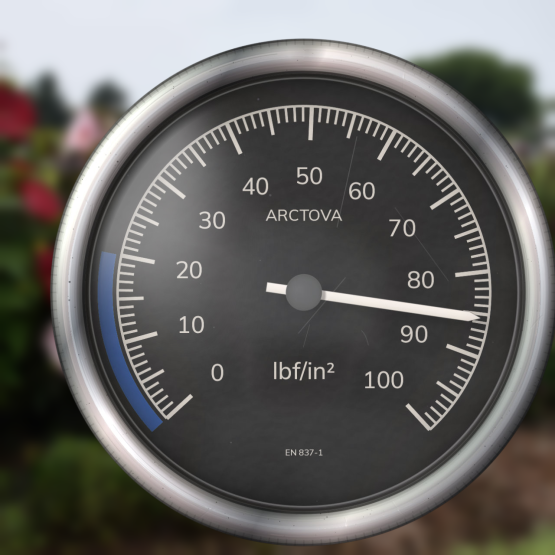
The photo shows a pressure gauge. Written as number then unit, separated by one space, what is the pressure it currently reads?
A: 85.5 psi
